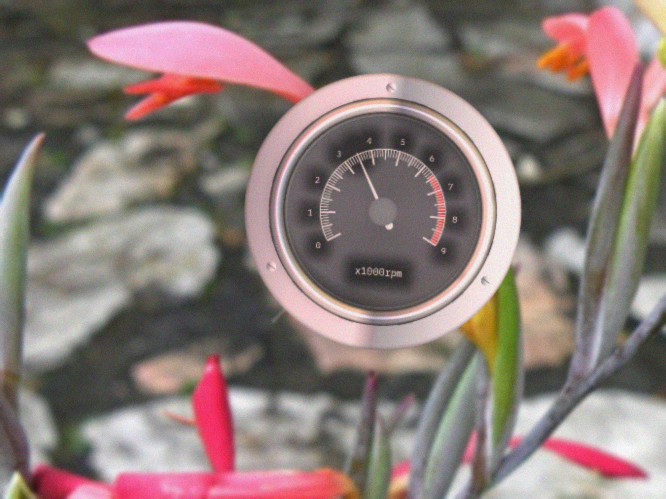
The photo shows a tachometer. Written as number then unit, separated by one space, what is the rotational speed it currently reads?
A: 3500 rpm
